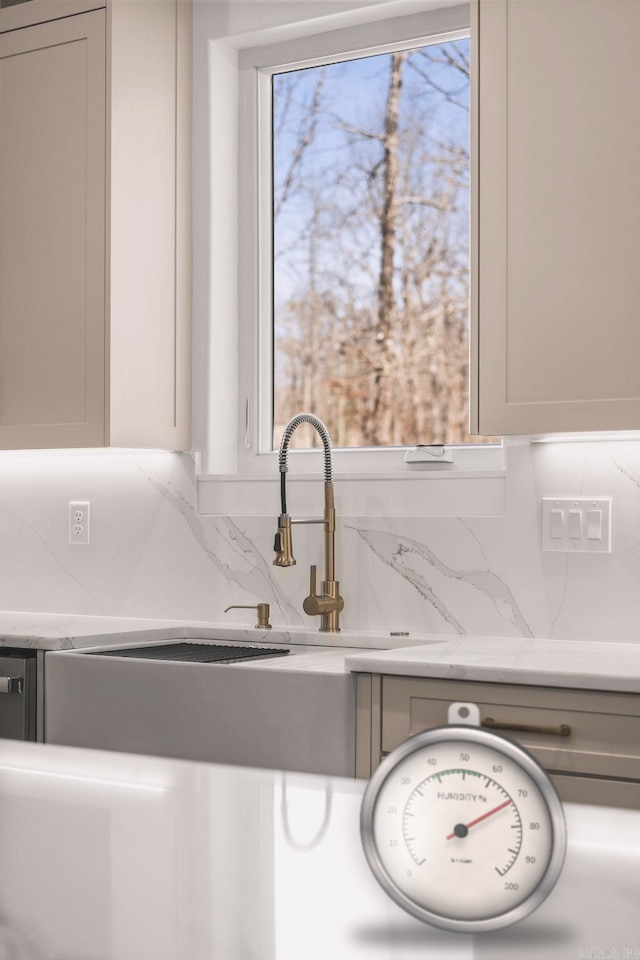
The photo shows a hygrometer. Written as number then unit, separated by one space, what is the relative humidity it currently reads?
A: 70 %
